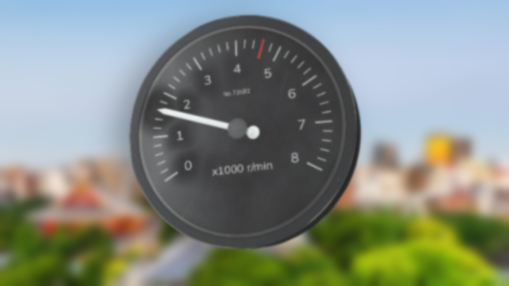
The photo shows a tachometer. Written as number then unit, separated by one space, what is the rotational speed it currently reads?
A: 1600 rpm
